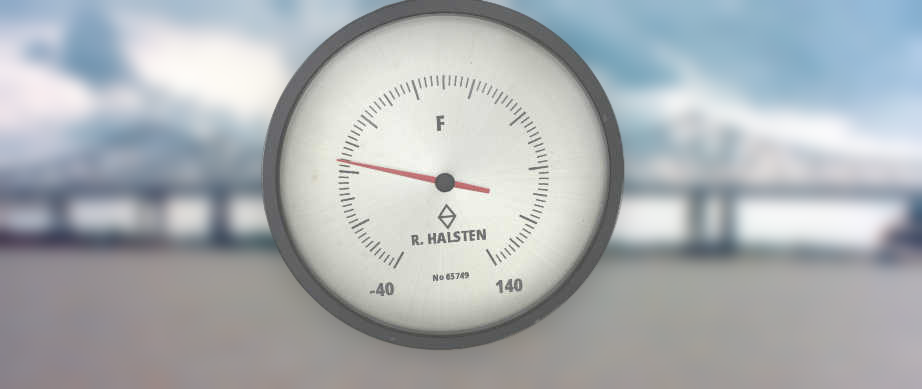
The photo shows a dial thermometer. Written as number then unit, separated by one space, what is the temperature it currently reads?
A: 4 °F
